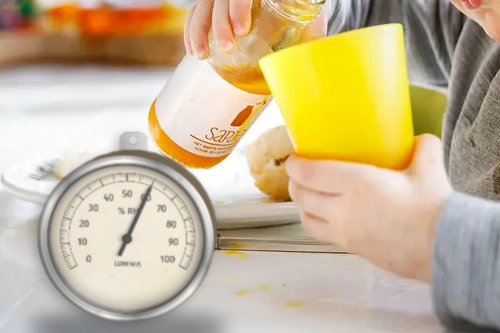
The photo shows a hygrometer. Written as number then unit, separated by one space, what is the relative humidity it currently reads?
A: 60 %
